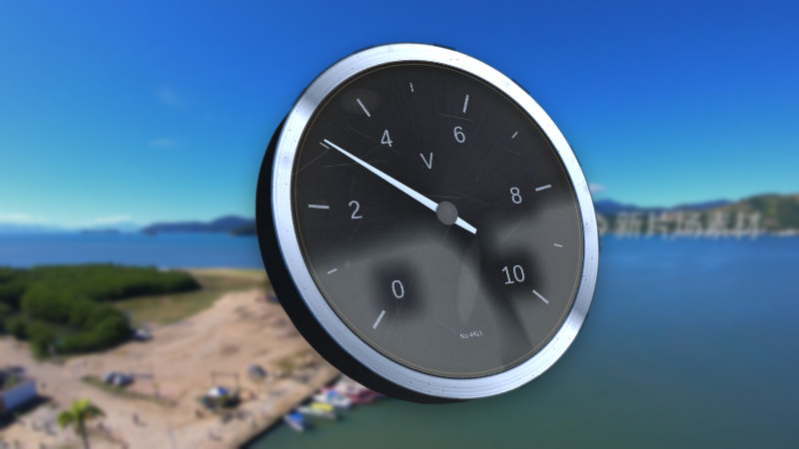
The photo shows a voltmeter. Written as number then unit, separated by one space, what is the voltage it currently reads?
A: 3 V
